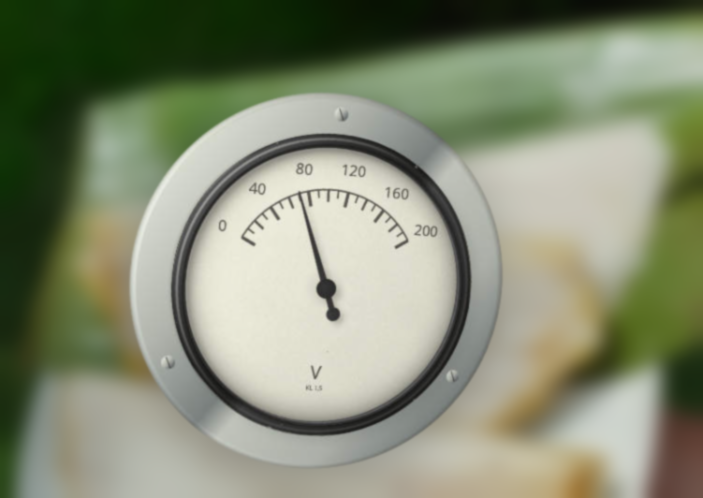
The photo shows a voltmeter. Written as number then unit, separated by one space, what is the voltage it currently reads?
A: 70 V
